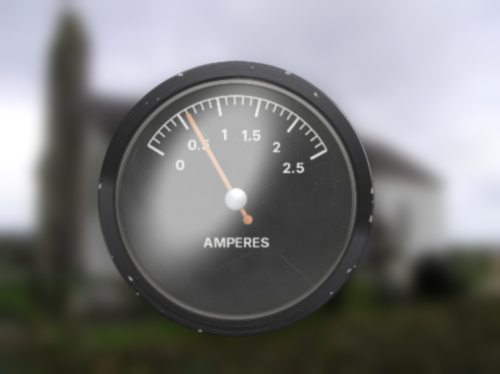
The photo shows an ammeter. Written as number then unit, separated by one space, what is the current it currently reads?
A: 0.6 A
